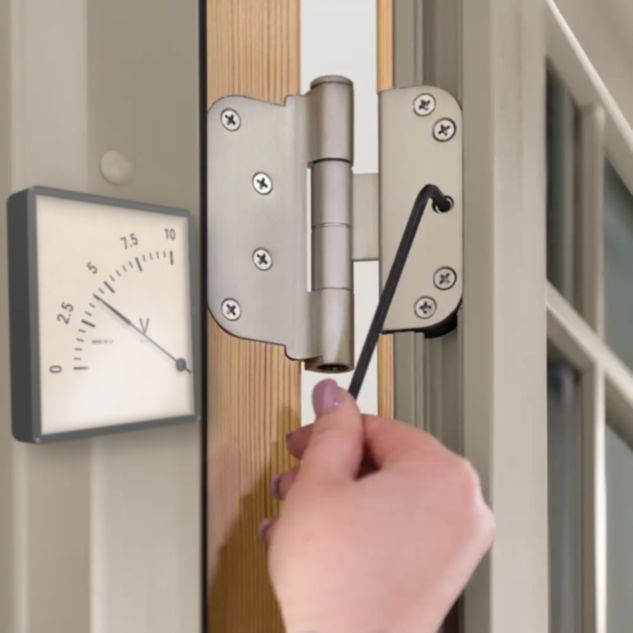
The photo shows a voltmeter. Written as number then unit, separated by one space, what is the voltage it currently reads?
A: 4 V
